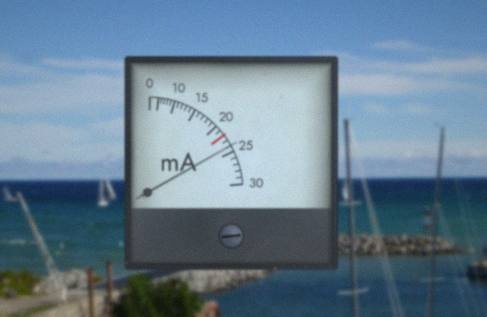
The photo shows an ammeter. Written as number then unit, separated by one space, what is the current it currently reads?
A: 24 mA
